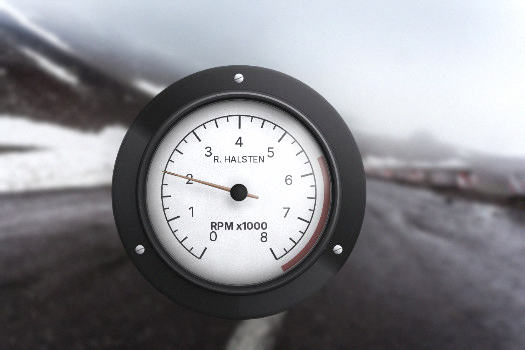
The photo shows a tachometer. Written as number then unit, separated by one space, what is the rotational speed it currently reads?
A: 2000 rpm
